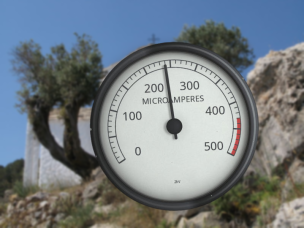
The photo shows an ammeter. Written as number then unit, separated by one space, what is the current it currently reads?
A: 240 µA
